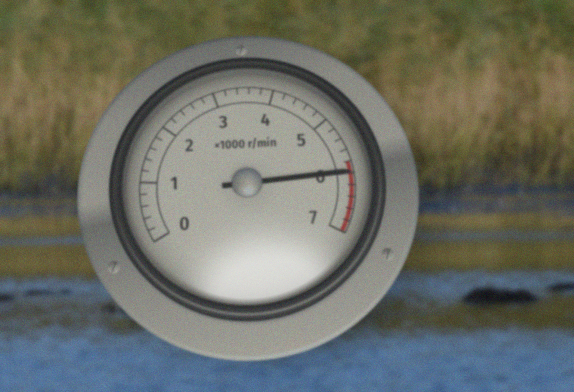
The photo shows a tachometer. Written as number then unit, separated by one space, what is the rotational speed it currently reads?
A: 6000 rpm
